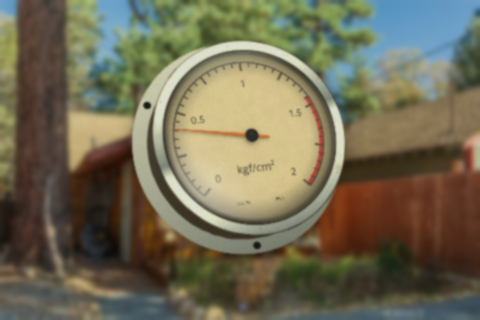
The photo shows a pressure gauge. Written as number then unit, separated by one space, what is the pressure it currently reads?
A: 0.4 kg/cm²
